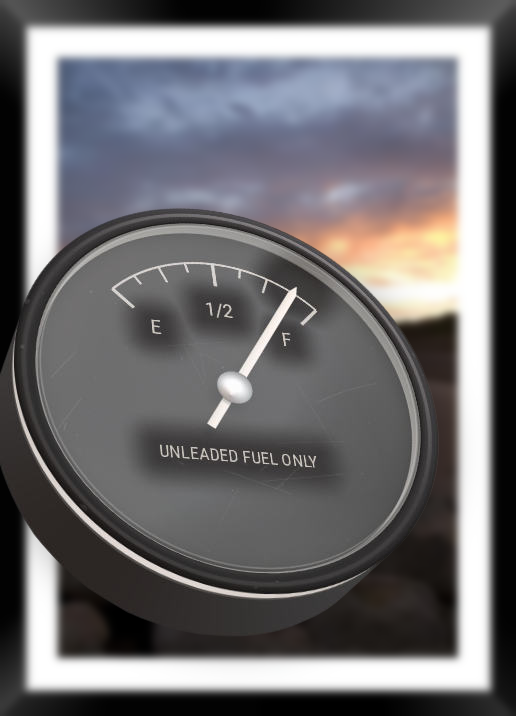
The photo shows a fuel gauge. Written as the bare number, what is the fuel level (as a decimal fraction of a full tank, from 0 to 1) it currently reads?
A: 0.875
